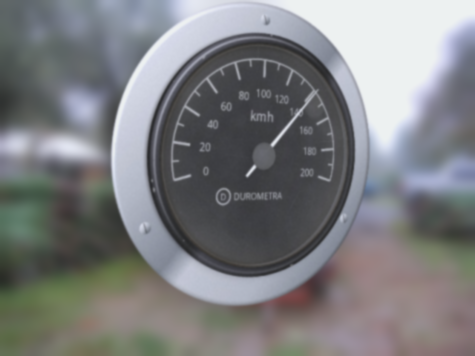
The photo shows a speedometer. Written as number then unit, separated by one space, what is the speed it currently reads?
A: 140 km/h
